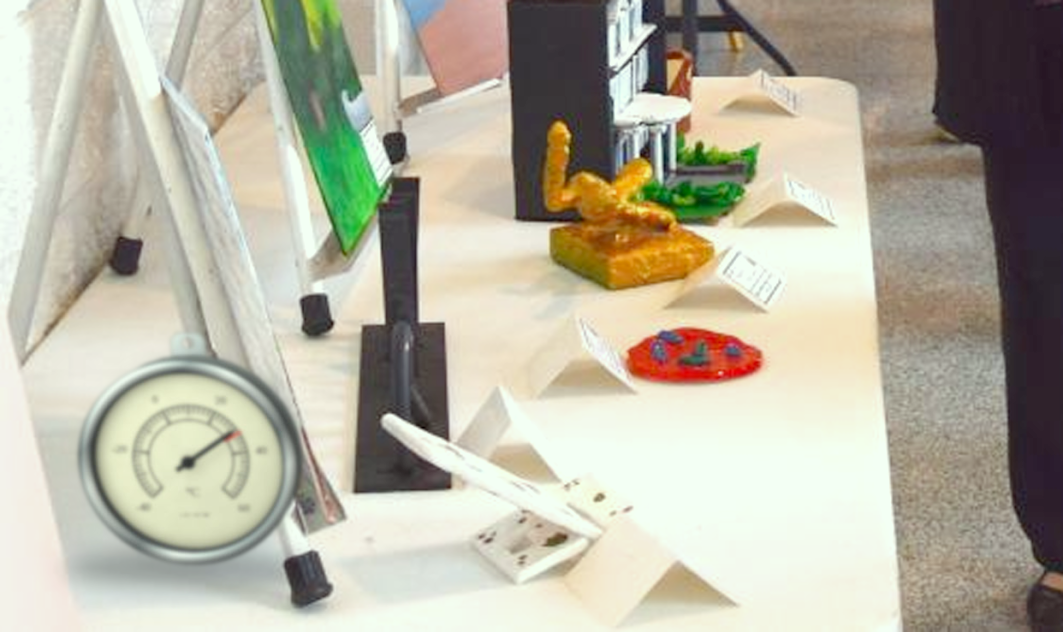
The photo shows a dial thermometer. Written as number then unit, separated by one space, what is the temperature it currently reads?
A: 30 °C
